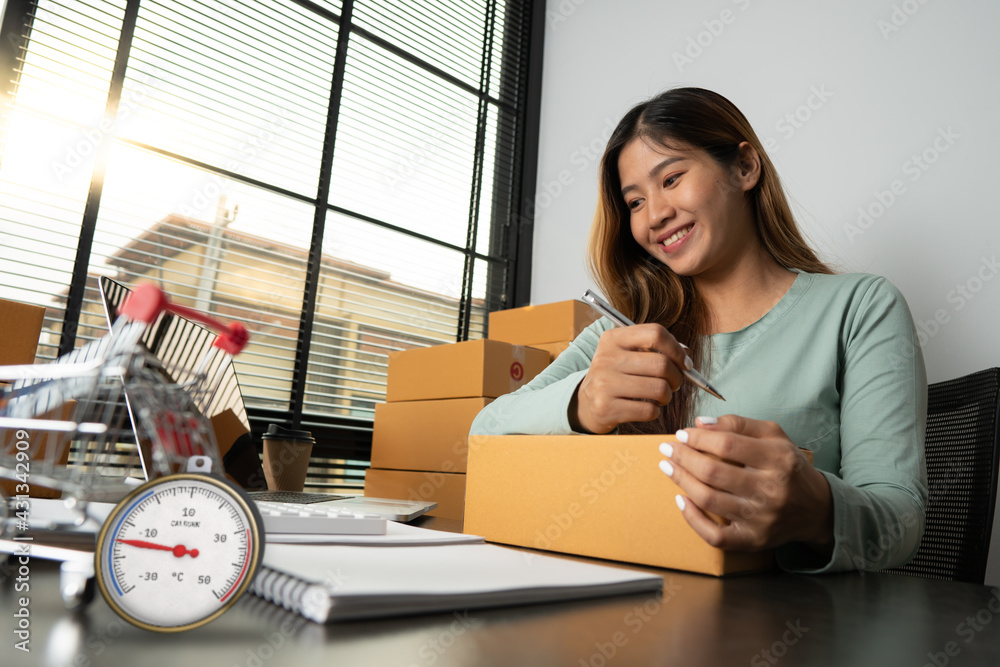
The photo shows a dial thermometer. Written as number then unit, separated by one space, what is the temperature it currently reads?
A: -15 °C
